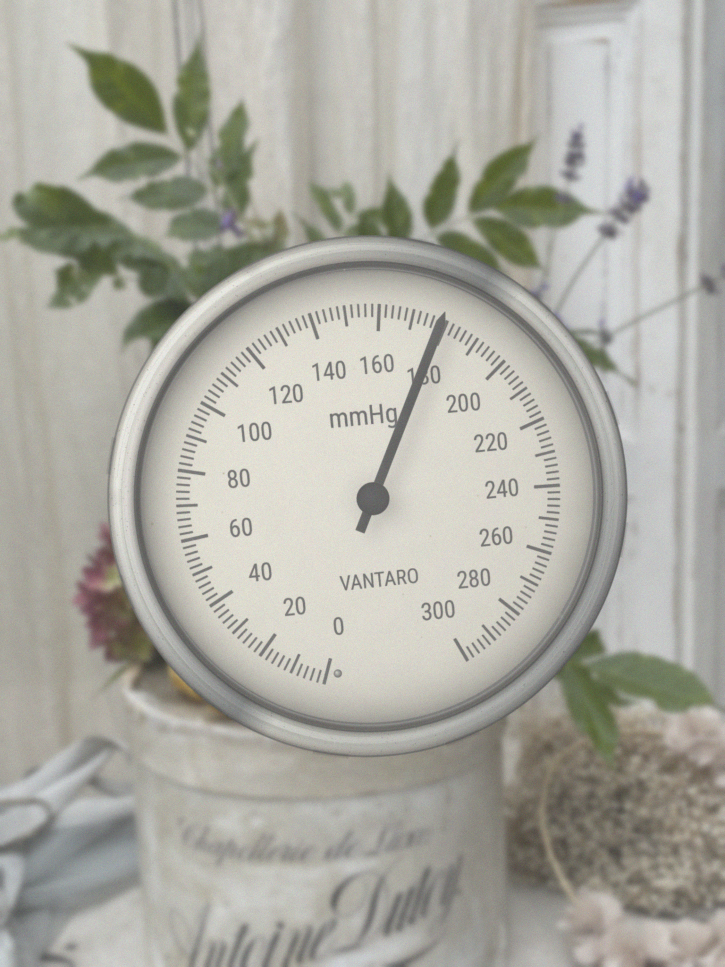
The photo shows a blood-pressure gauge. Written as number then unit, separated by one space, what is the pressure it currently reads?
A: 178 mmHg
